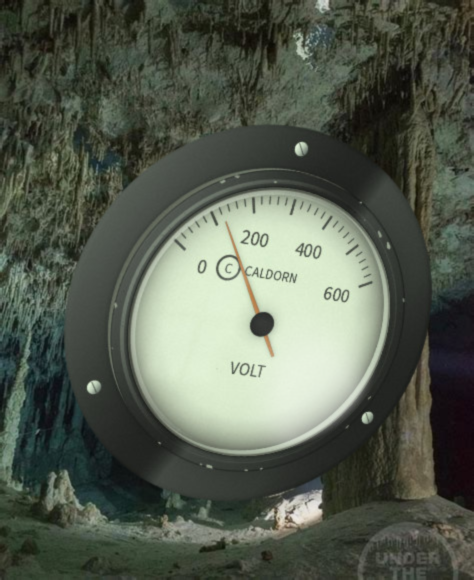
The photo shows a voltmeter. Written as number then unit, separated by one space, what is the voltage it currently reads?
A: 120 V
